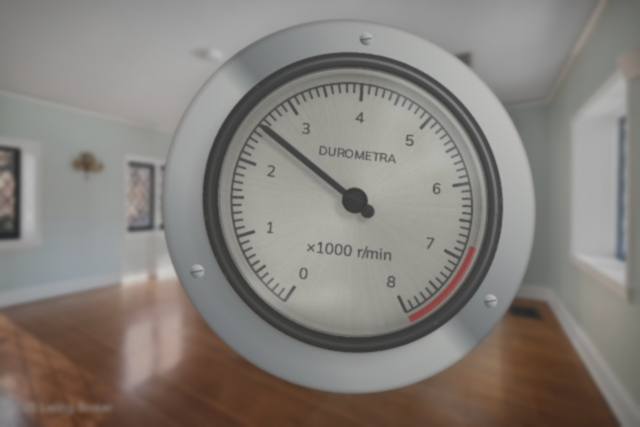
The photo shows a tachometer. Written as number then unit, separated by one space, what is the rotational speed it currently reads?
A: 2500 rpm
